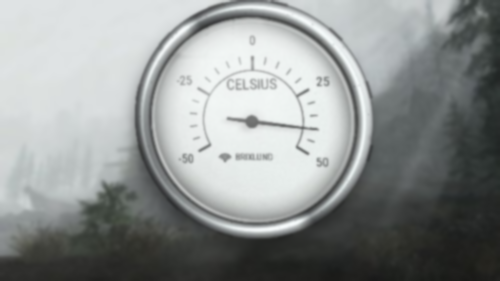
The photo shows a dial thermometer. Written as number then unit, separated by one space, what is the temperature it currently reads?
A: 40 °C
